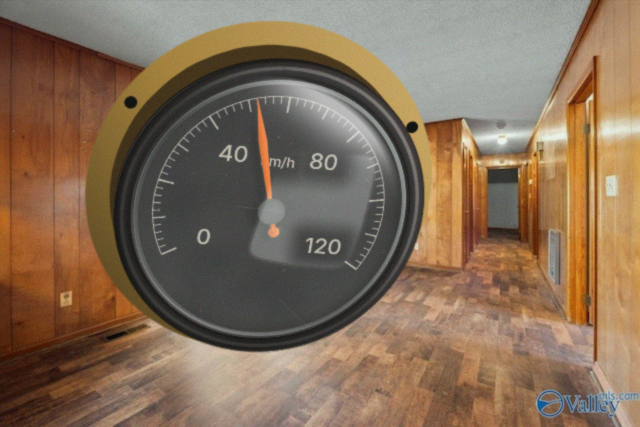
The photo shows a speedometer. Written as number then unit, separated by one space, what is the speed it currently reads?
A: 52 km/h
